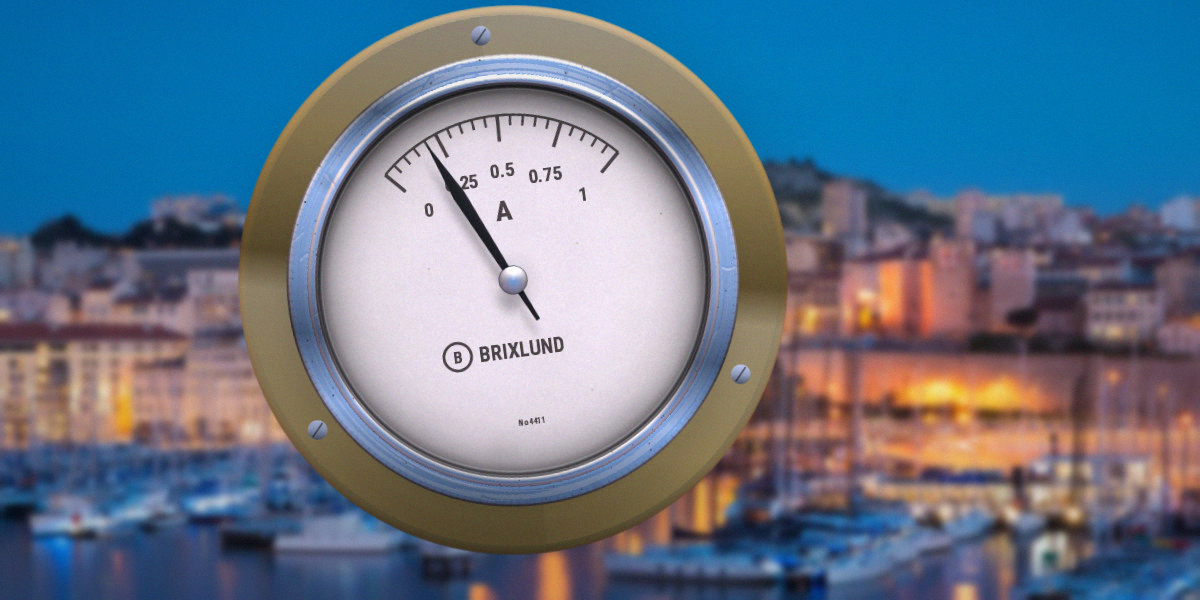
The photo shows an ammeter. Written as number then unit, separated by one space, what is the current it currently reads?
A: 0.2 A
